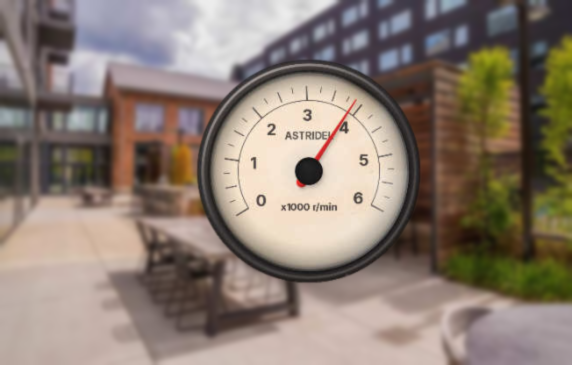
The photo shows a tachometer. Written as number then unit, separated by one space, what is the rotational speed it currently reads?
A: 3875 rpm
